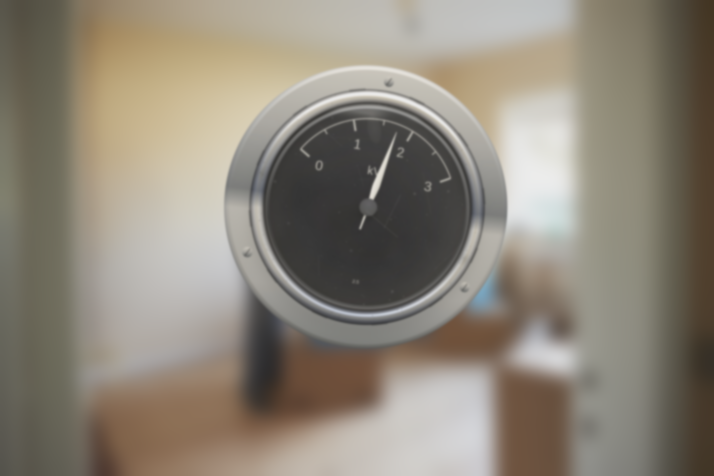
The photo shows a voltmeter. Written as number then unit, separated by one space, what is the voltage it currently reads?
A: 1.75 kV
